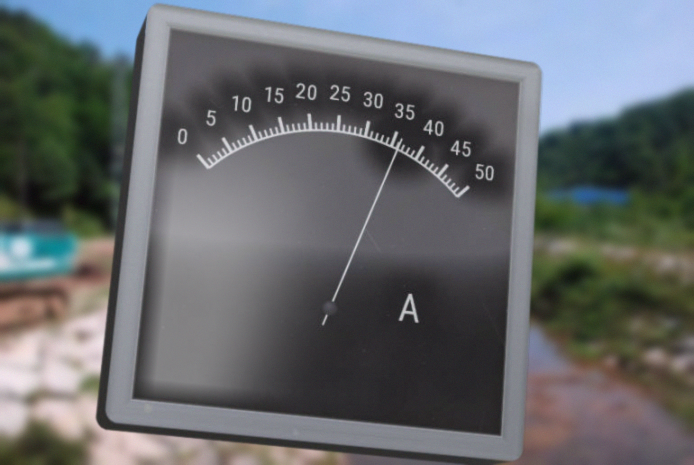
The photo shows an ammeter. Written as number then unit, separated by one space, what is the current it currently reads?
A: 36 A
